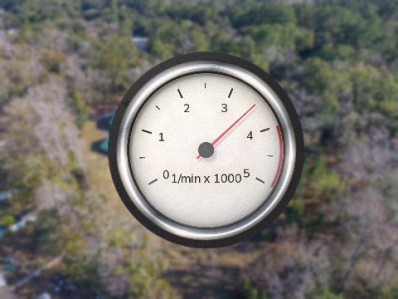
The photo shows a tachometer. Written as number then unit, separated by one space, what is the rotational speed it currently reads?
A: 3500 rpm
